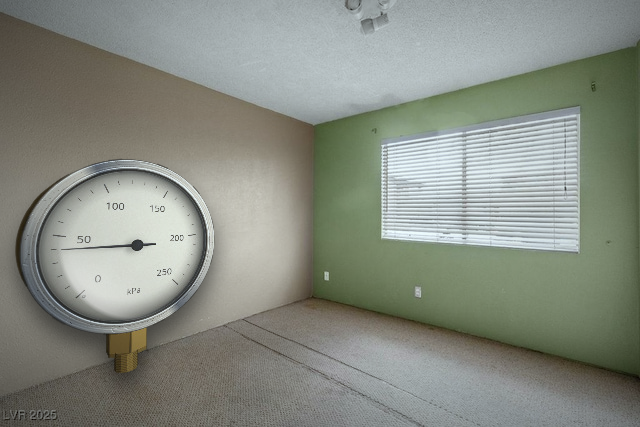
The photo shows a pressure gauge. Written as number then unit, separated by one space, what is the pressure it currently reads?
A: 40 kPa
